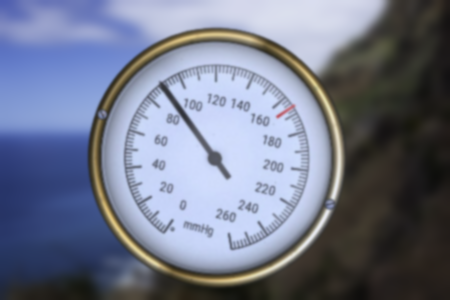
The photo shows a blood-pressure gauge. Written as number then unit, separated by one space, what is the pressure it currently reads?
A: 90 mmHg
